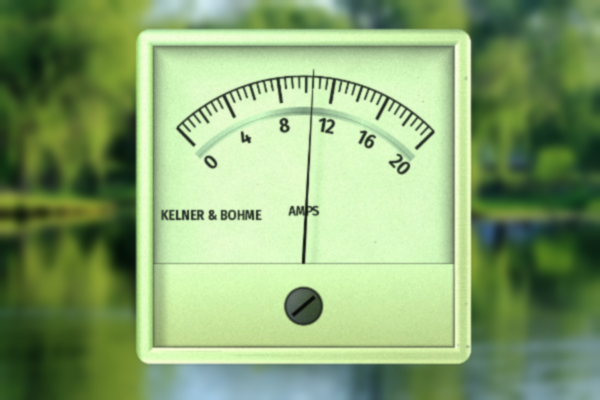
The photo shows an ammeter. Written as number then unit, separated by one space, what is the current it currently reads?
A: 10.5 A
